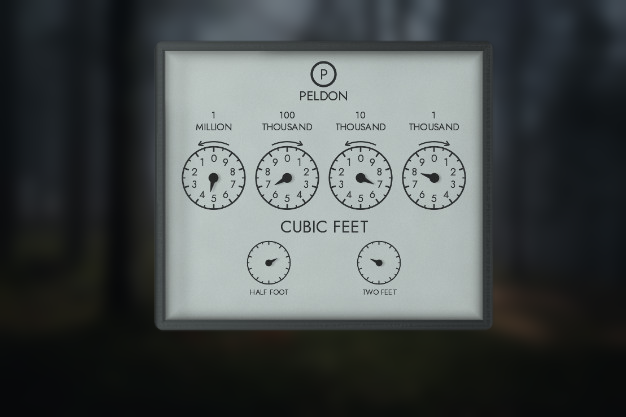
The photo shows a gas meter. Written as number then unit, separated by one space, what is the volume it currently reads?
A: 466800 ft³
